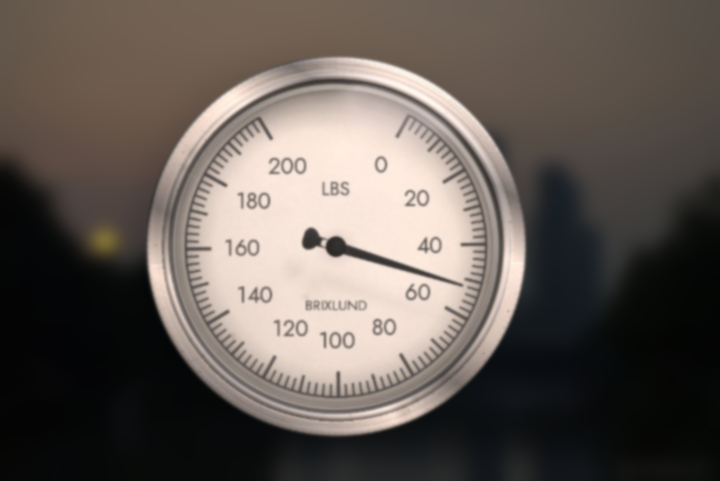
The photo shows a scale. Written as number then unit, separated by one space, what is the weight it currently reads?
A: 52 lb
